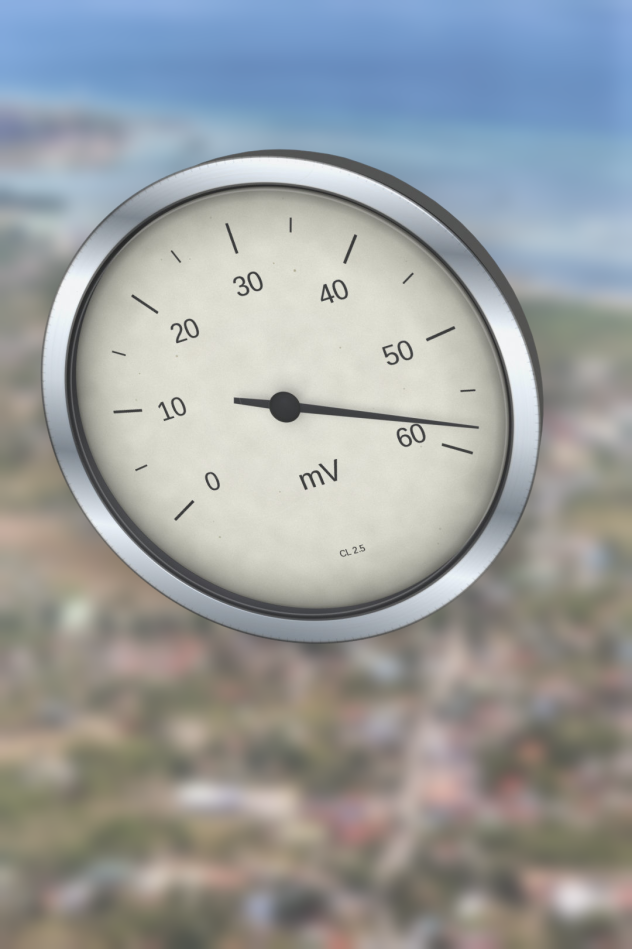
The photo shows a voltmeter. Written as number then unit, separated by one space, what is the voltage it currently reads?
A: 57.5 mV
